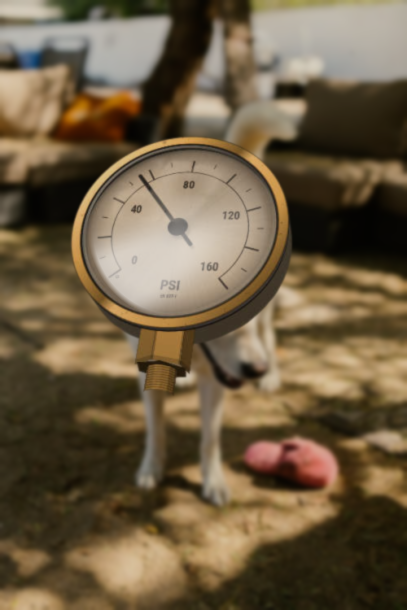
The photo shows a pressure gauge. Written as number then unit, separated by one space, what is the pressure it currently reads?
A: 55 psi
